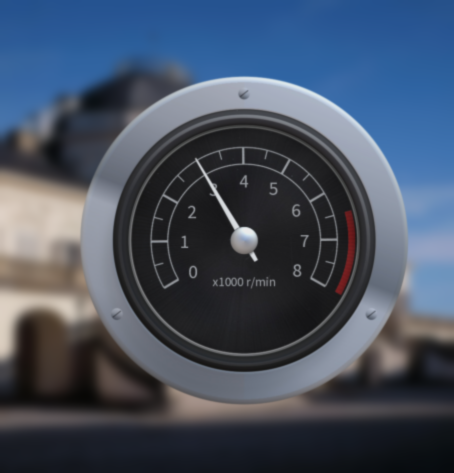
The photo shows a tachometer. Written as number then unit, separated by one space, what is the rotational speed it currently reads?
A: 3000 rpm
